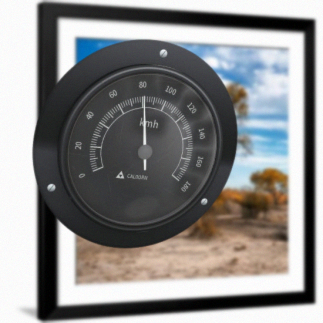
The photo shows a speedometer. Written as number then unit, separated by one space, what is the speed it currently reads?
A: 80 km/h
